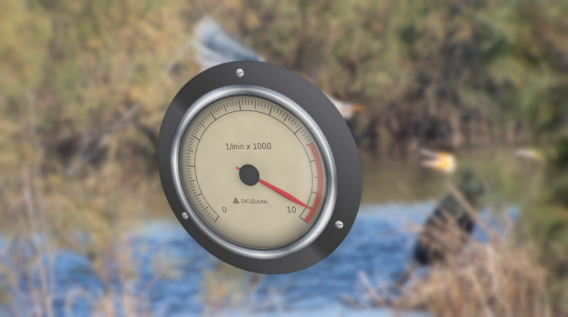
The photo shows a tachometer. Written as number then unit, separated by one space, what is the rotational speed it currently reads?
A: 9500 rpm
